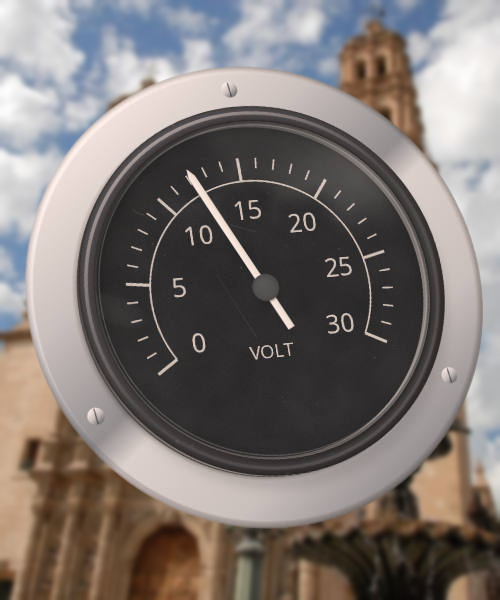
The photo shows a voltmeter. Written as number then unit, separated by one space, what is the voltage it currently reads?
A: 12 V
